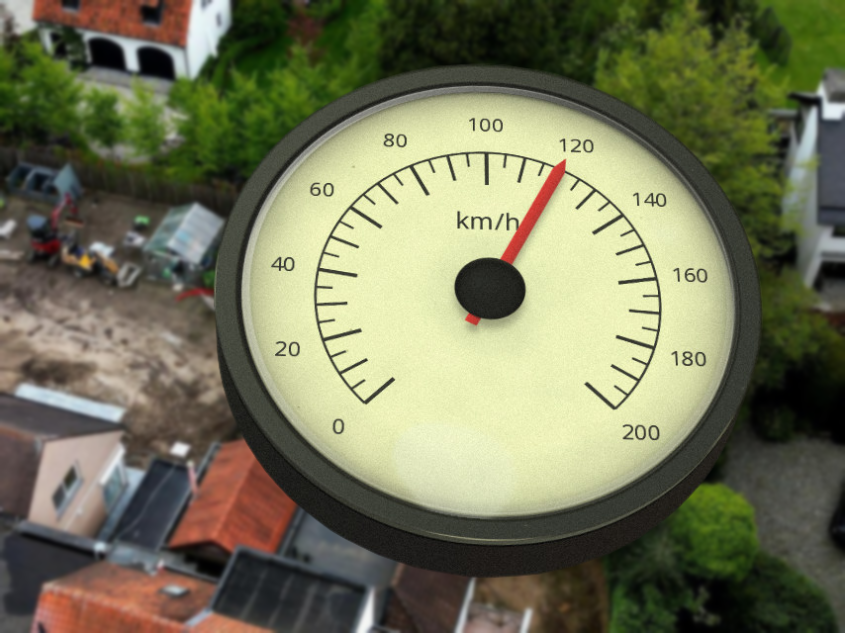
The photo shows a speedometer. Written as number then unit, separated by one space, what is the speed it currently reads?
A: 120 km/h
